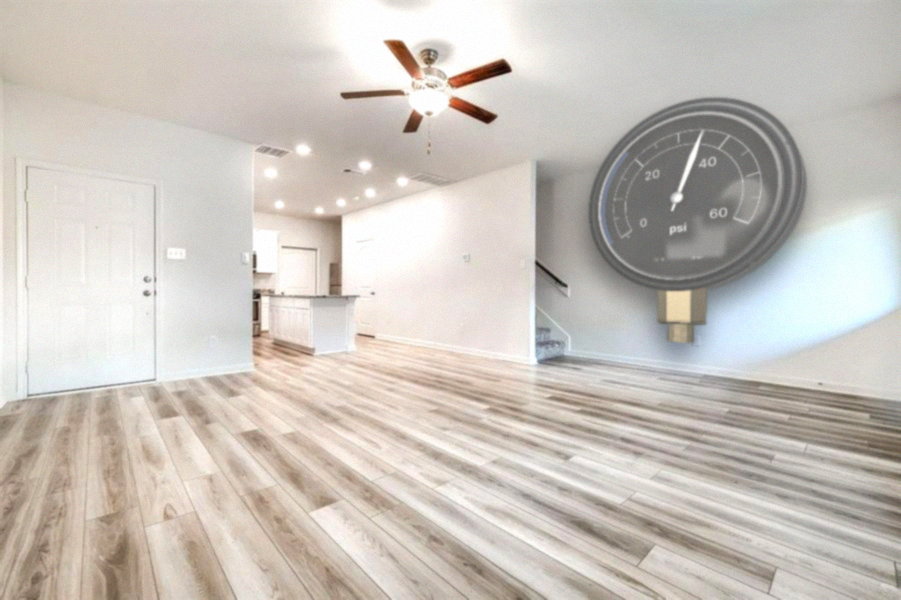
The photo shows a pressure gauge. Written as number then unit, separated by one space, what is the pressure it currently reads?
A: 35 psi
